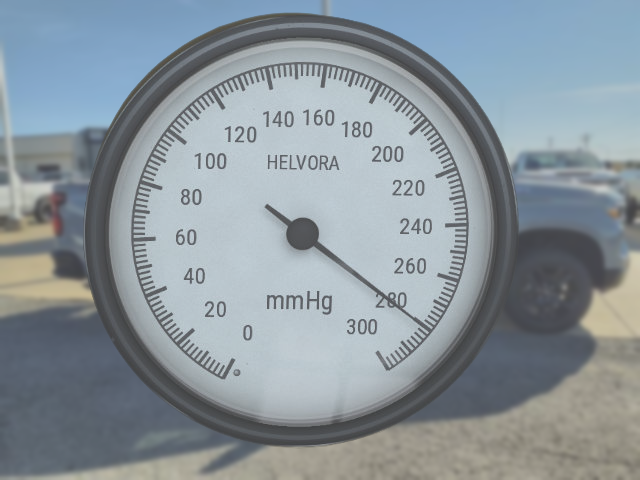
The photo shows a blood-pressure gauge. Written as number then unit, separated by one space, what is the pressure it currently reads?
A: 280 mmHg
